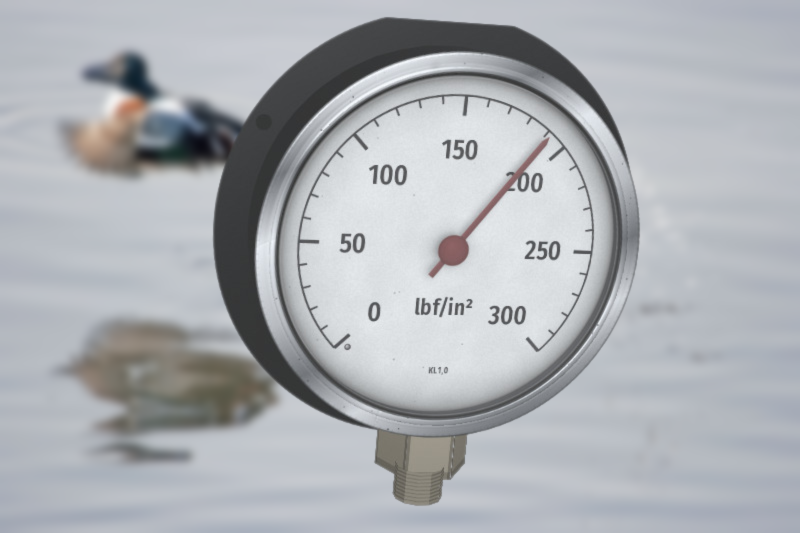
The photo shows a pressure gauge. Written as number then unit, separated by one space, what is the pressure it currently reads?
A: 190 psi
